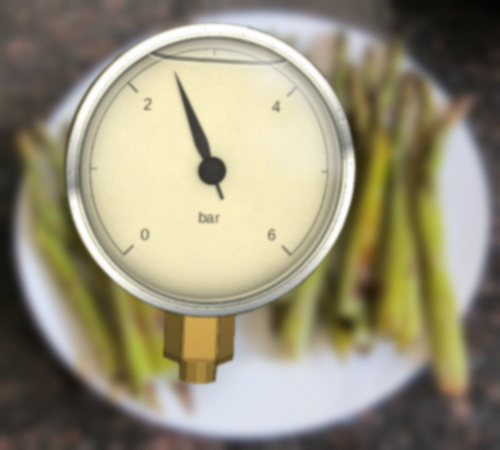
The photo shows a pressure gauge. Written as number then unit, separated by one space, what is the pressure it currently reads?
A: 2.5 bar
